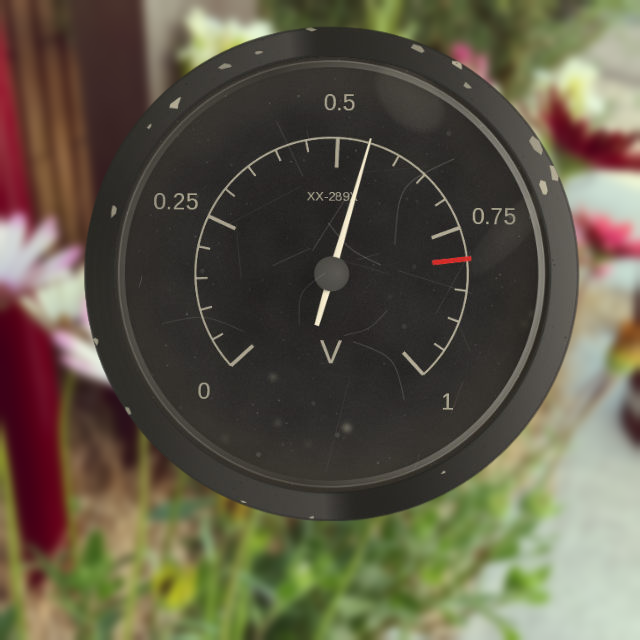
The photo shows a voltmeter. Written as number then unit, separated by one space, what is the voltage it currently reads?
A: 0.55 V
